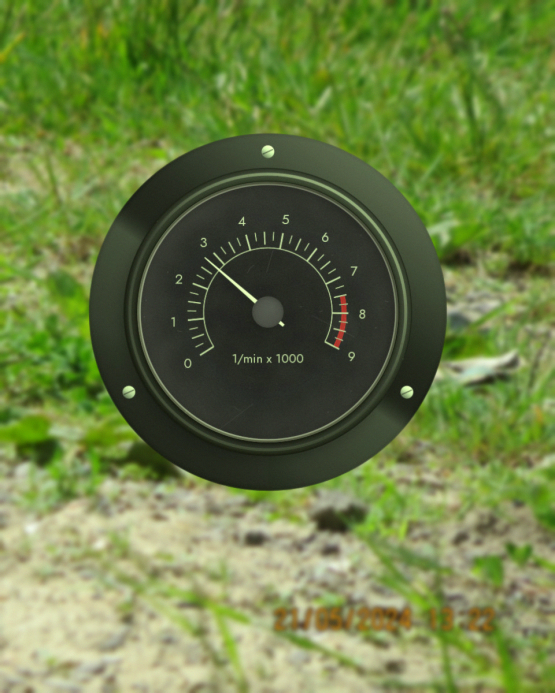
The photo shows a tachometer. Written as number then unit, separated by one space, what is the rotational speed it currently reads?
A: 2750 rpm
